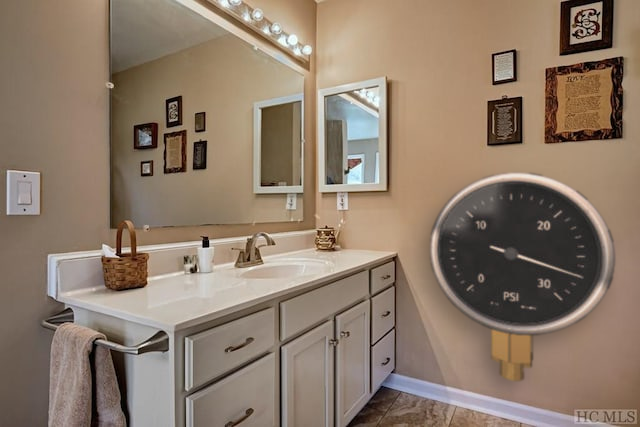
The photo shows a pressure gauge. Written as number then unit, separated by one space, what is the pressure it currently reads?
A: 27 psi
